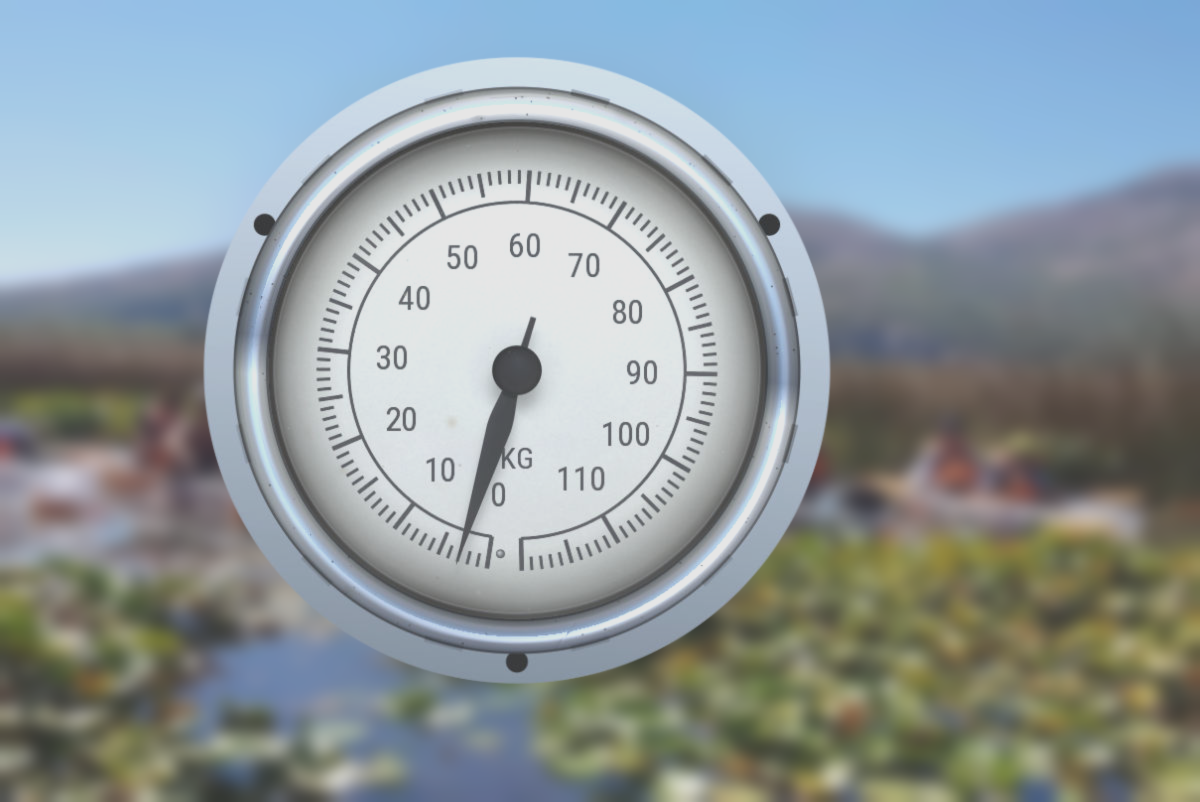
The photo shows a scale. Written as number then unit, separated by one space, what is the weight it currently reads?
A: 3 kg
